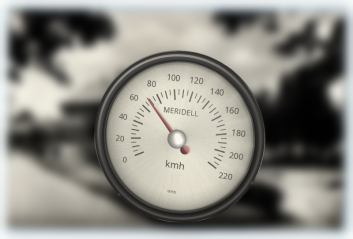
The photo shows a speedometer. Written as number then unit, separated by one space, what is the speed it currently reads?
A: 70 km/h
